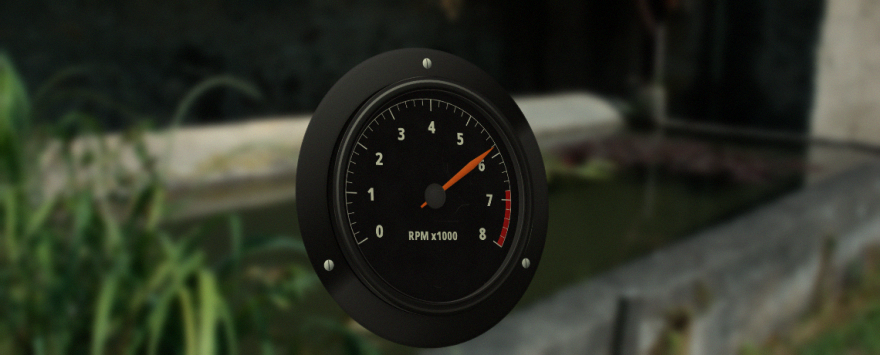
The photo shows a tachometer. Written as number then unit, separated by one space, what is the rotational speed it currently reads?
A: 5800 rpm
